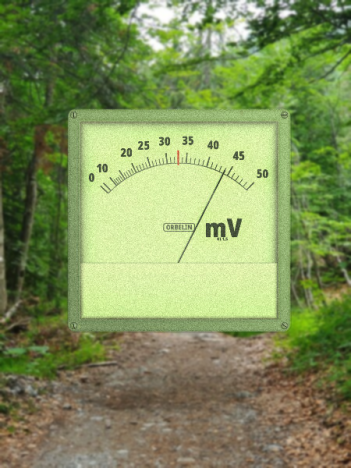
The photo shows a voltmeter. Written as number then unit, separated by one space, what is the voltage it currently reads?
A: 44 mV
